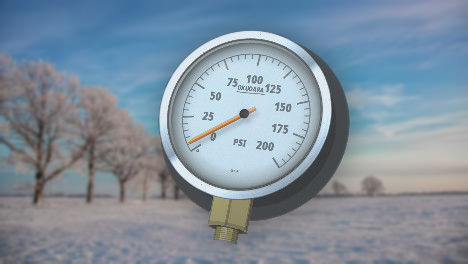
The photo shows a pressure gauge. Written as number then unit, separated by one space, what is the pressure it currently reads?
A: 5 psi
